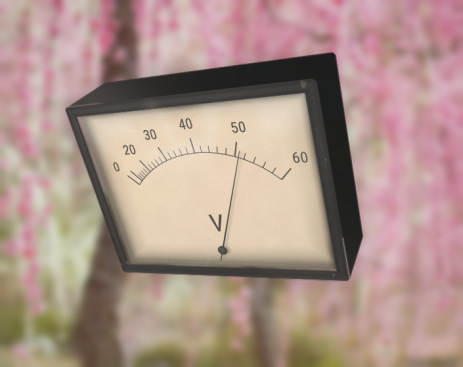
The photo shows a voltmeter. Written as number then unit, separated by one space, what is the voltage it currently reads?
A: 51 V
